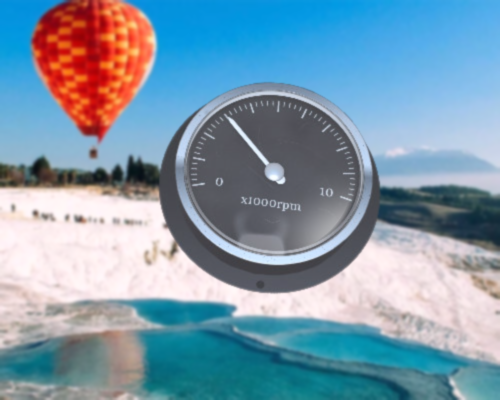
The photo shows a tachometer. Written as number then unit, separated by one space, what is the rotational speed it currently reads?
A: 3000 rpm
